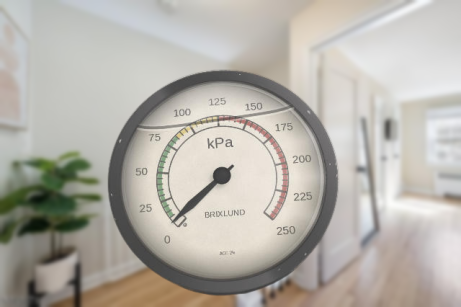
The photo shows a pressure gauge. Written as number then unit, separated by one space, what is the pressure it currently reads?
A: 5 kPa
